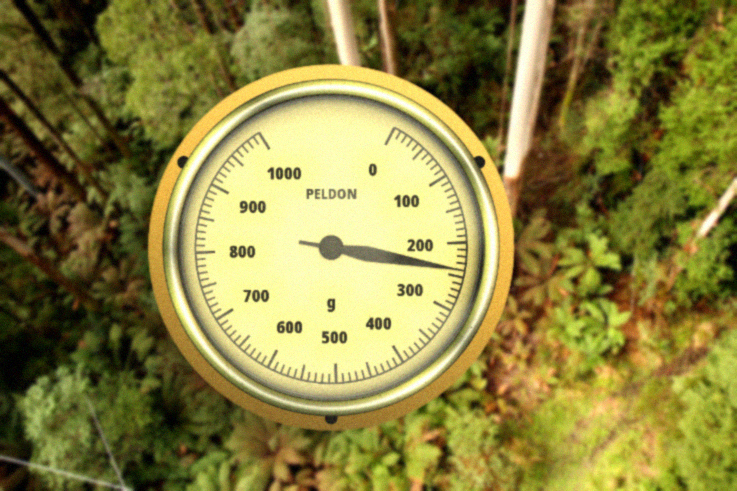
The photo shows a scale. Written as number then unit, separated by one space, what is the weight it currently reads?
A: 240 g
